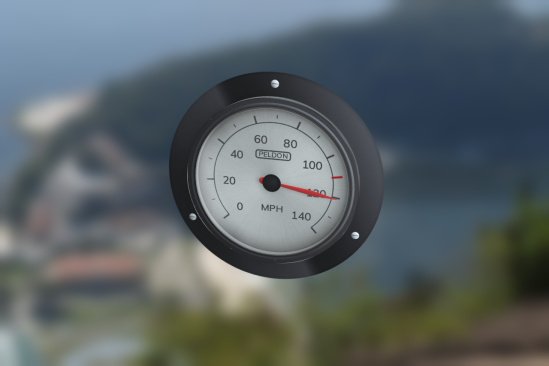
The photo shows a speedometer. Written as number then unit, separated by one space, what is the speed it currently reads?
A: 120 mph
